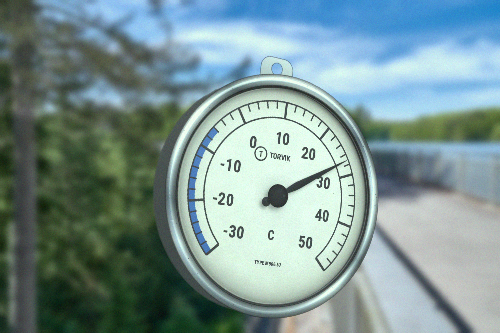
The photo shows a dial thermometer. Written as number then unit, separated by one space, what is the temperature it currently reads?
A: 27 °C
